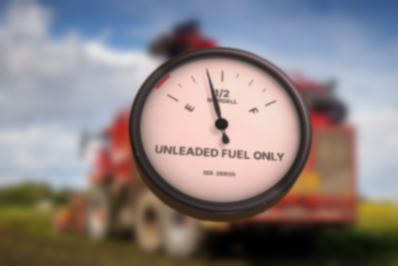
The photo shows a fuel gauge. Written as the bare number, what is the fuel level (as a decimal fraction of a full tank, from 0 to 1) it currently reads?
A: 0.375
